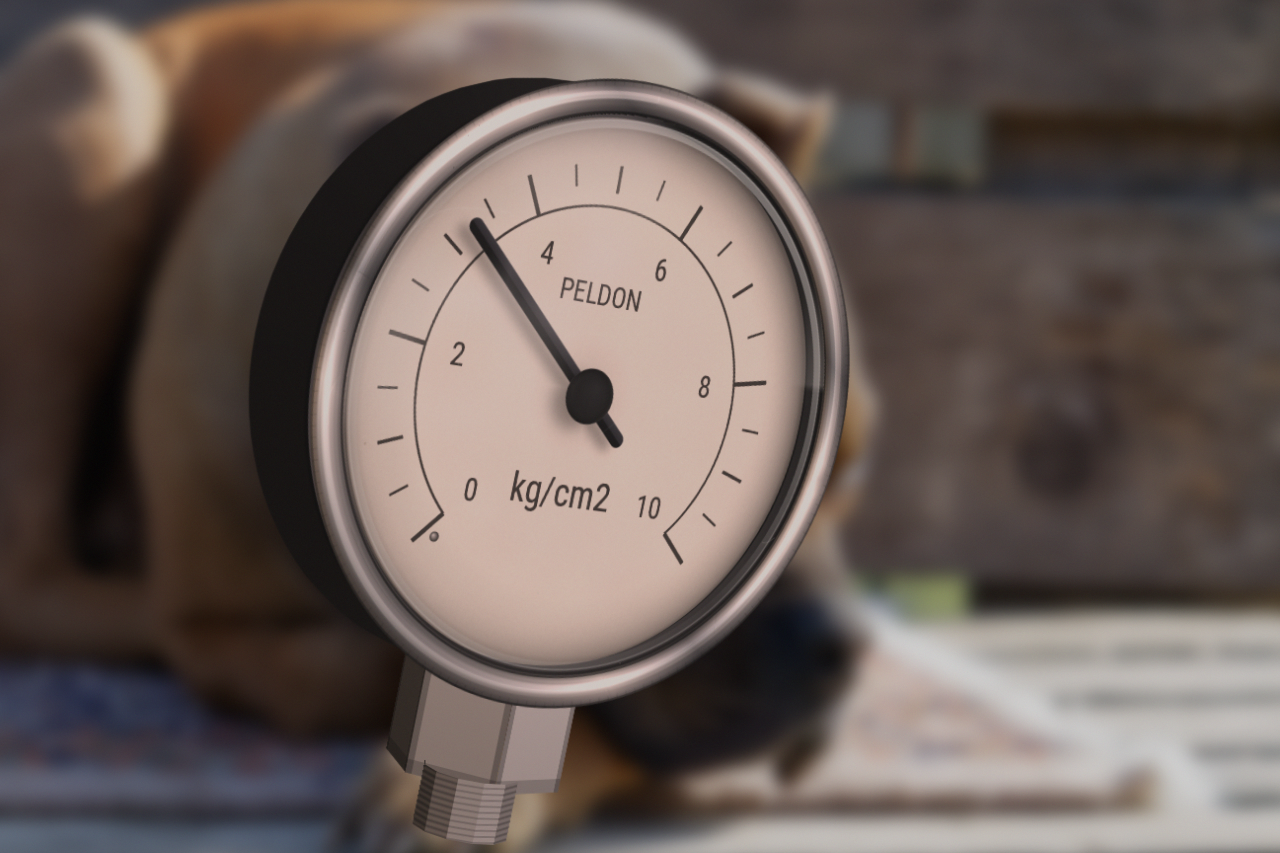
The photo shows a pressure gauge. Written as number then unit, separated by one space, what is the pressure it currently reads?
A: 3.25 kg/cm²
